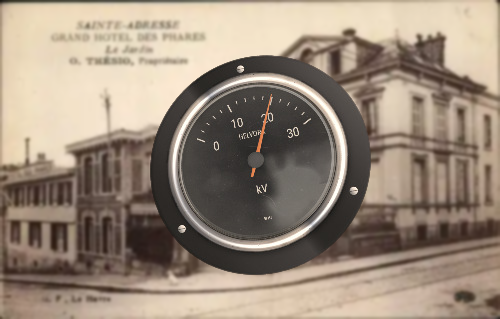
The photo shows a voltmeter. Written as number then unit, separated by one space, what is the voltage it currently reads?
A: 20 kV
